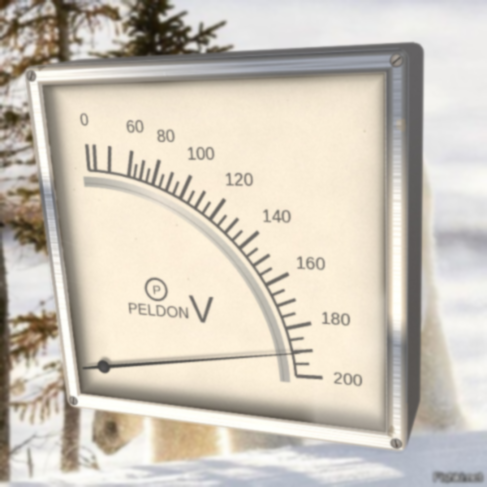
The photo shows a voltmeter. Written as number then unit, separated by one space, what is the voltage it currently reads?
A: 190 V
